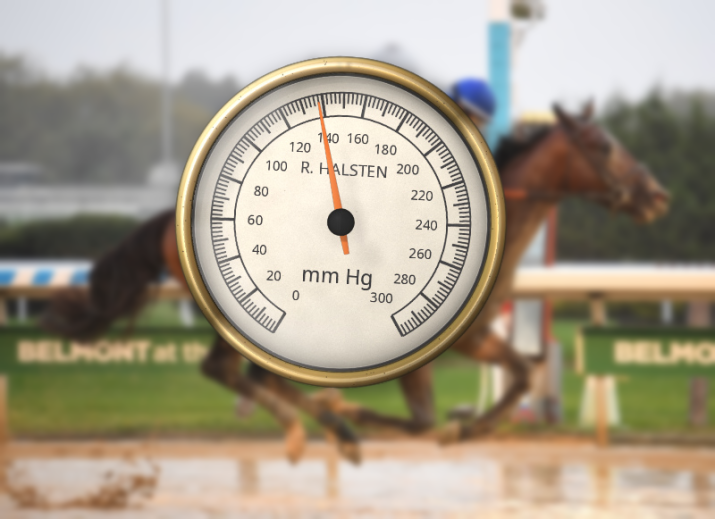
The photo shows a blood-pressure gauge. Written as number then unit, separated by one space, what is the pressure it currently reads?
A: 138 mmHg
